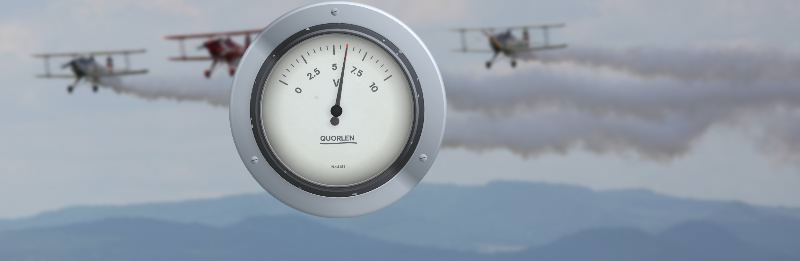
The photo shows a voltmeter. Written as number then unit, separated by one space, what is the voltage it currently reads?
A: 6 V
